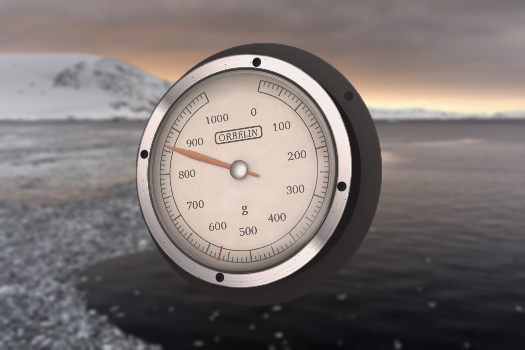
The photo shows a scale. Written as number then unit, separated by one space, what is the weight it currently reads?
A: 860 g
